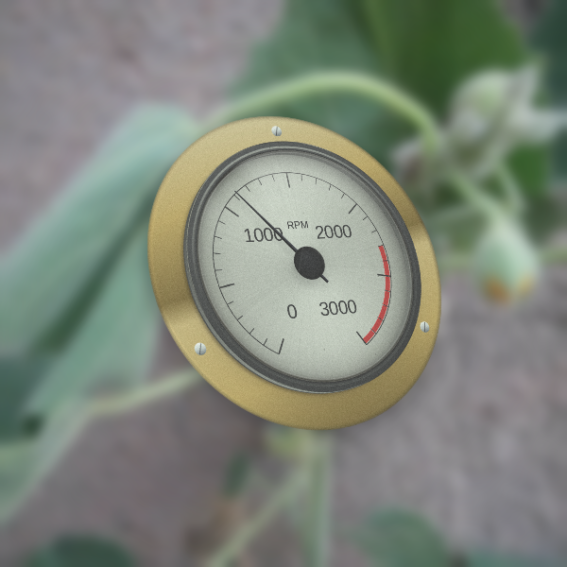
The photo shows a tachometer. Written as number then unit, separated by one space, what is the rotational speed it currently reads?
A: 1100 rpm
